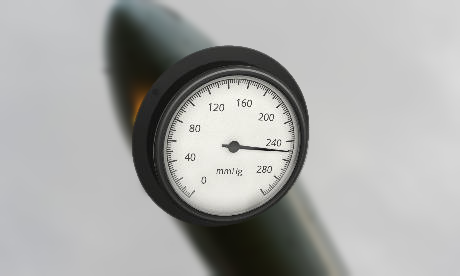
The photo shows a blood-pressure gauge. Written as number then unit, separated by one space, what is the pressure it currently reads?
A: 250 mmHg
